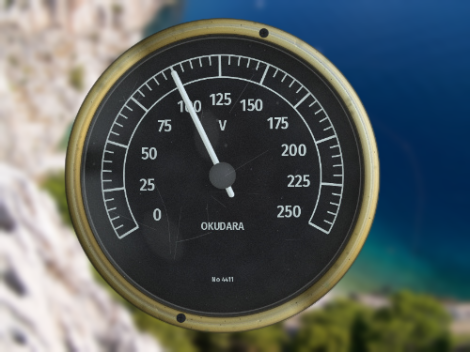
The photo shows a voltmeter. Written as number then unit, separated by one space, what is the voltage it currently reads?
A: 100 V
